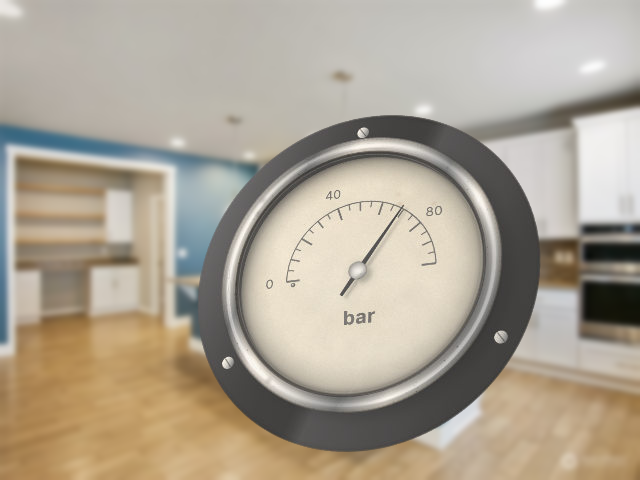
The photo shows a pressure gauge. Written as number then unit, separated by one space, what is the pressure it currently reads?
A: 70 bar
